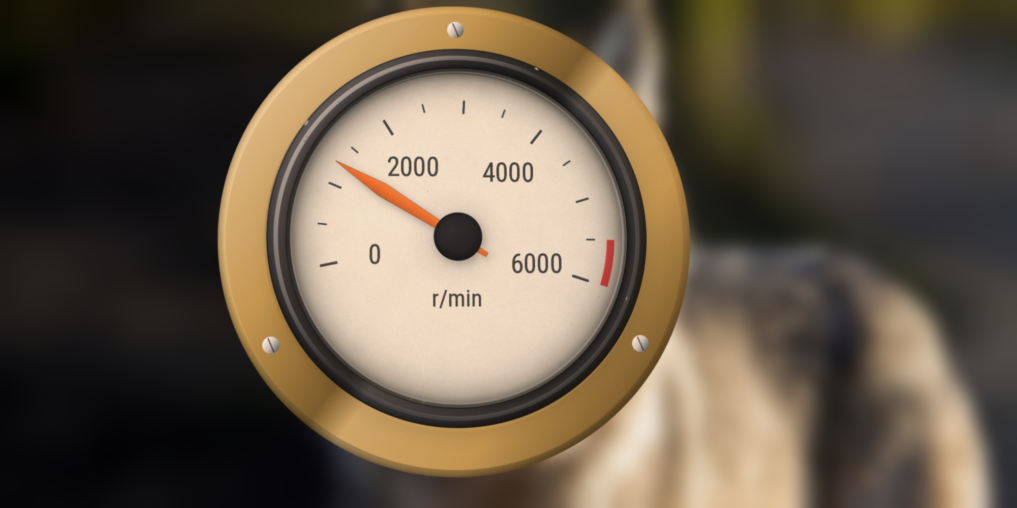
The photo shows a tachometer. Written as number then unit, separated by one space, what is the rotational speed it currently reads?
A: 1250 rpm
